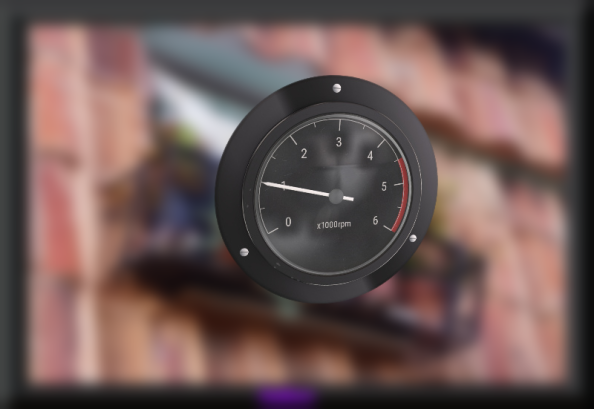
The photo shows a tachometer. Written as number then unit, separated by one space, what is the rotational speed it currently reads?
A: 1000 rpm
